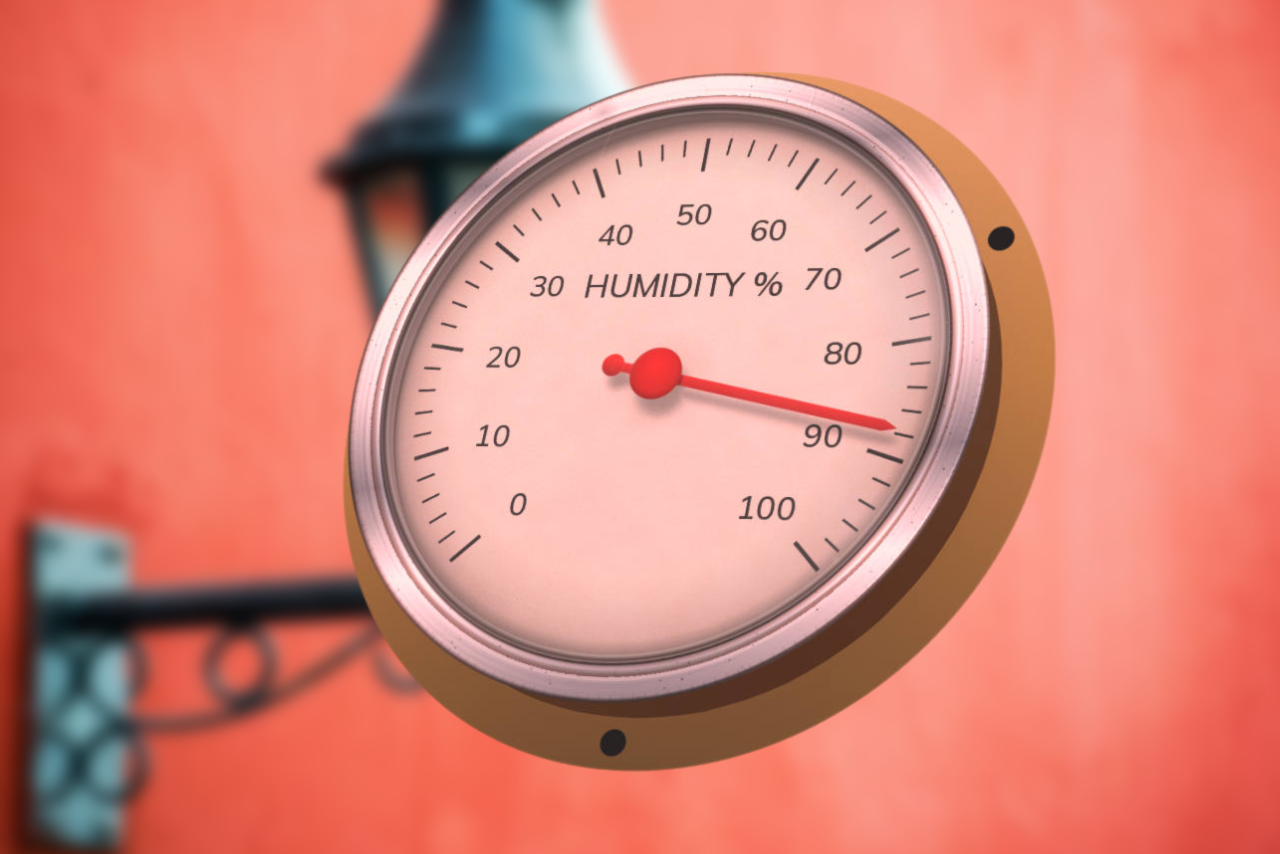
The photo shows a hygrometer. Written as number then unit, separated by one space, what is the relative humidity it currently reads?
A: 88 %
